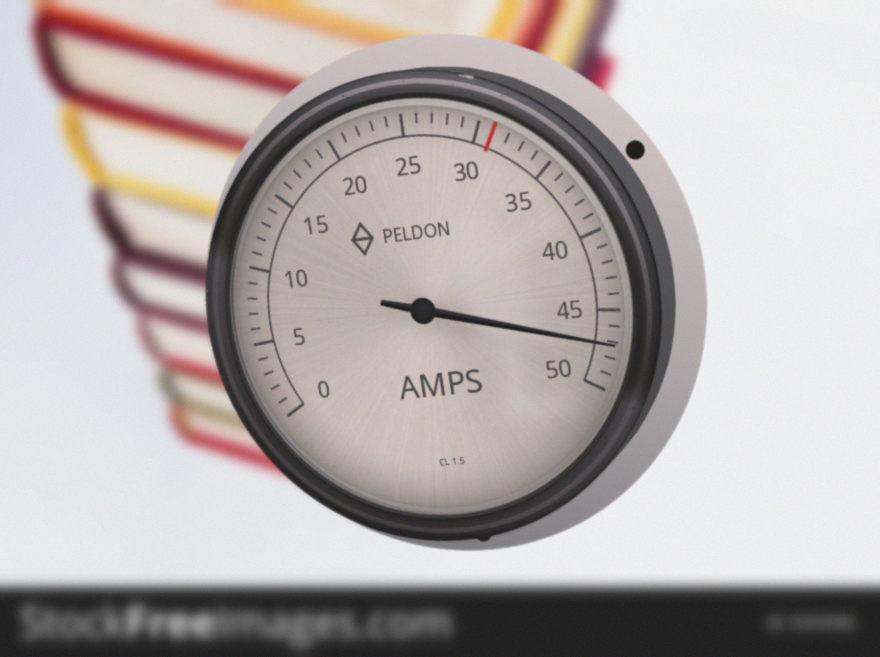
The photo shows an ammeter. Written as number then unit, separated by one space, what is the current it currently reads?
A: 47 A
